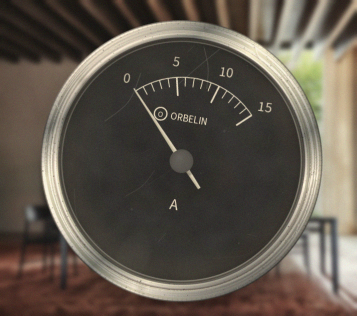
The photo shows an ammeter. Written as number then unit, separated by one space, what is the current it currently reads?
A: 0 A
